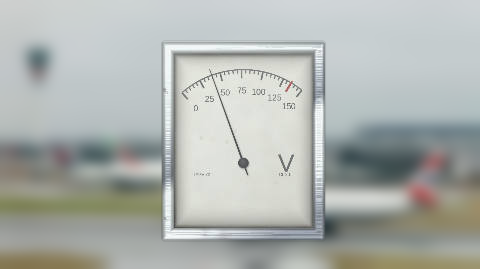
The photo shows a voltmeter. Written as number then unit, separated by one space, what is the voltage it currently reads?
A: 40 V
